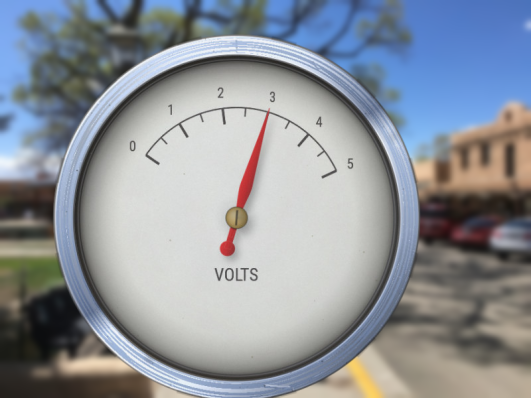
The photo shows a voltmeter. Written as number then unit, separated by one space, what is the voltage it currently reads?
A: 3 V
